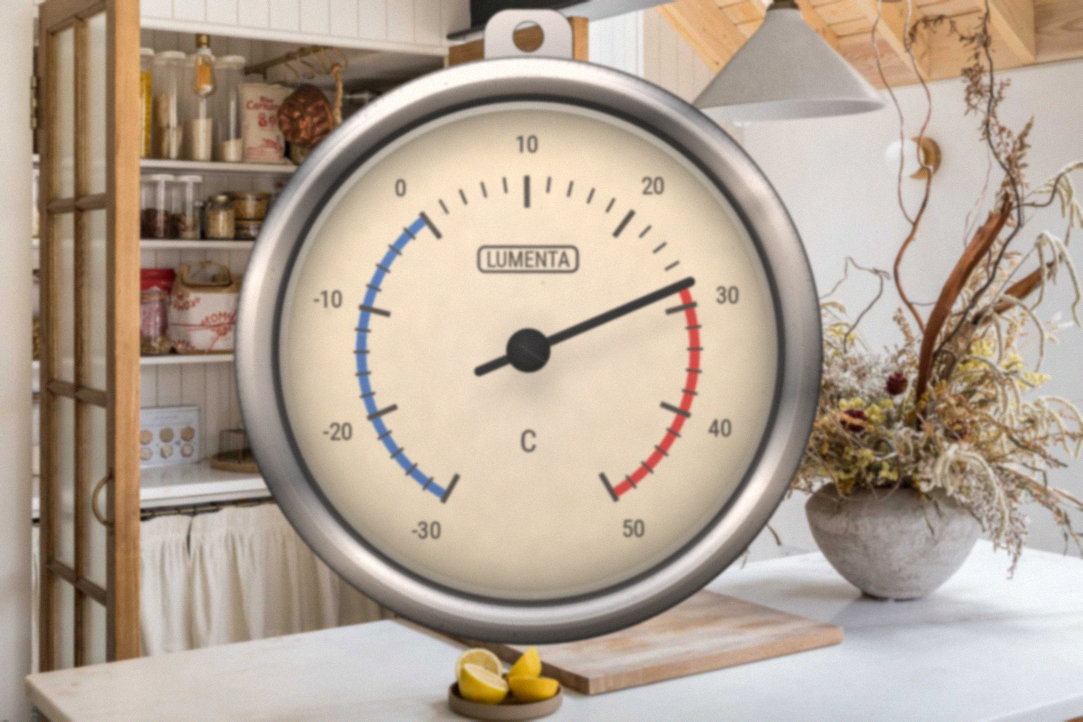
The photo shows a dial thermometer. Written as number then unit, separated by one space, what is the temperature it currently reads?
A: 28 °C
